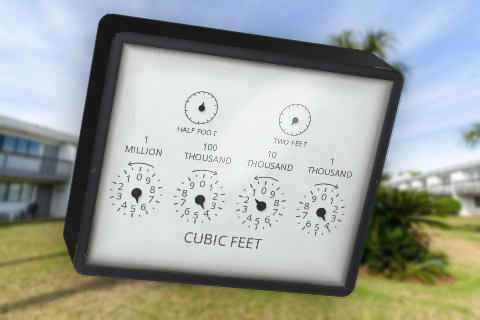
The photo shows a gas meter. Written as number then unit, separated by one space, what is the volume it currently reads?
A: 541400 ft³
